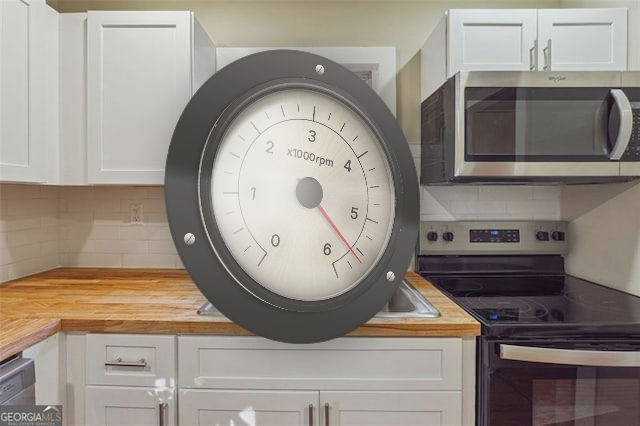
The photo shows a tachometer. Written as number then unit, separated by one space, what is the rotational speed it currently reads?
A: 5625 rpm
